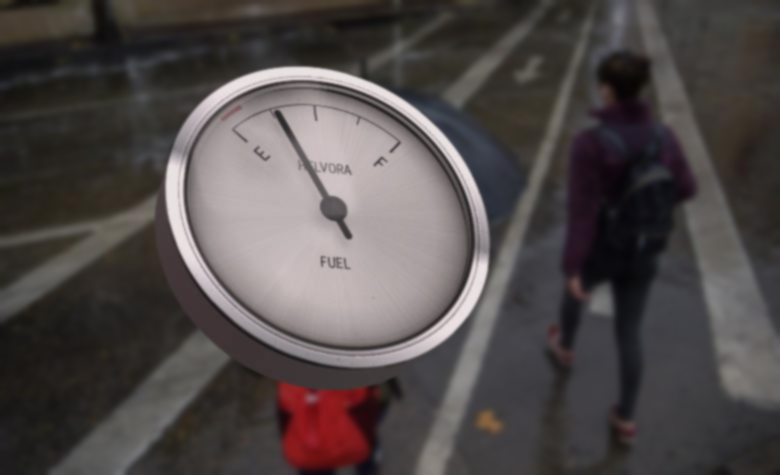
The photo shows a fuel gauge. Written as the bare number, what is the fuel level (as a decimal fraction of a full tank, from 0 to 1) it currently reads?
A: 0.25
